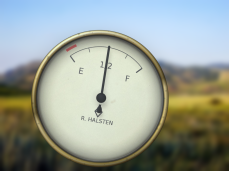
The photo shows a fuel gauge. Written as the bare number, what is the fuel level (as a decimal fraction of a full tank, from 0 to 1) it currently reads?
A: 0.5
